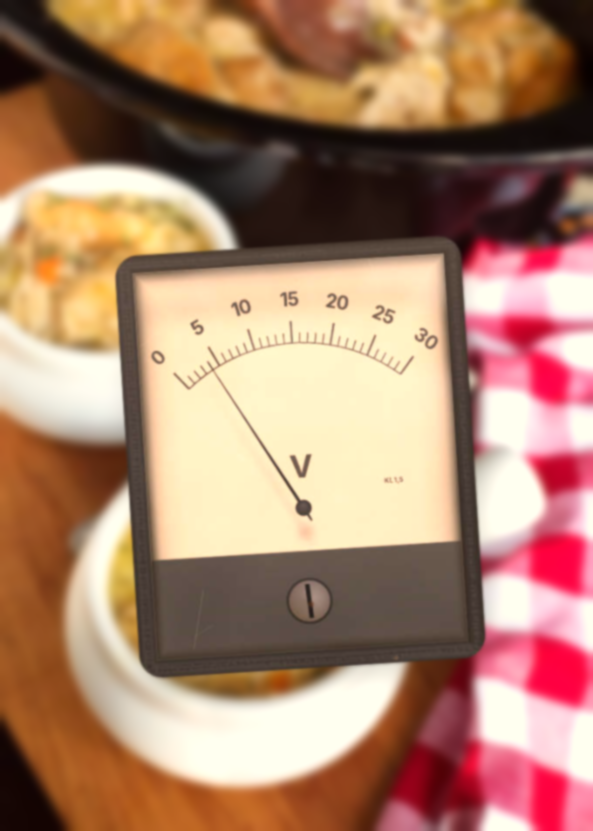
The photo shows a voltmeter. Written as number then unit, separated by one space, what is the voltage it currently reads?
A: 4 V
